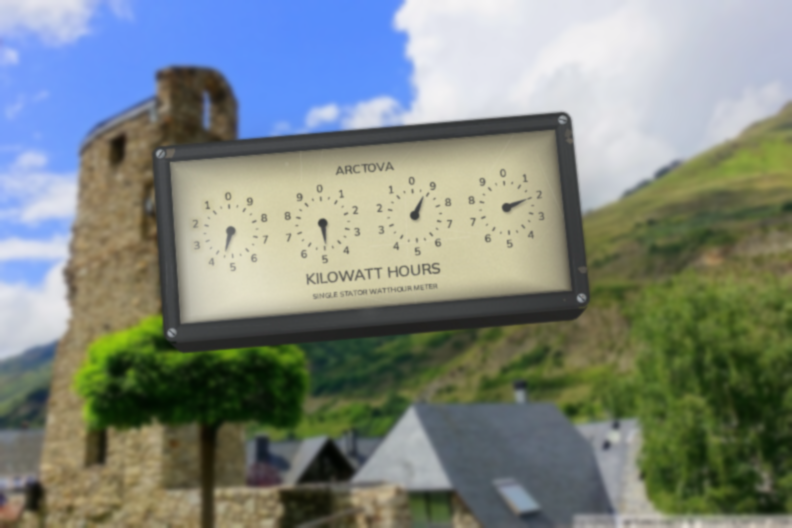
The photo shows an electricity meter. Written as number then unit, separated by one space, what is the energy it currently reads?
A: 4492 kWh
